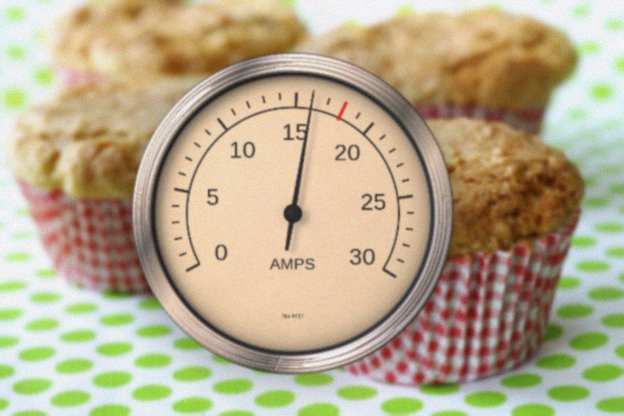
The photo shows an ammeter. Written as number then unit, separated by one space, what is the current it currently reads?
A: 16 A
